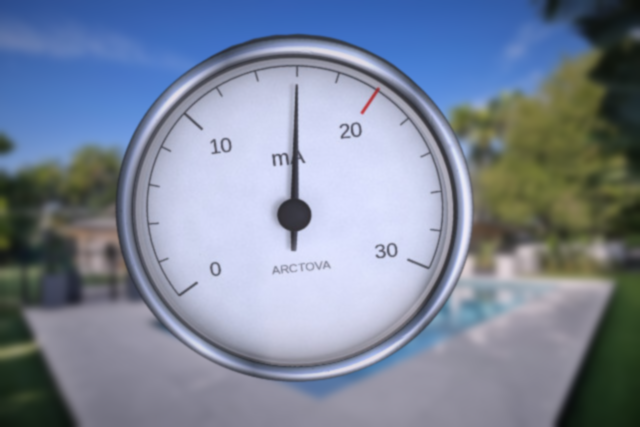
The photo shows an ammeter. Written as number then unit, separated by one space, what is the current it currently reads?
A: 16 mA
